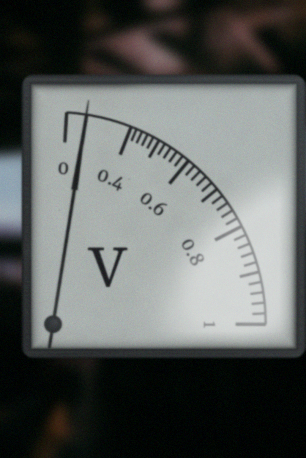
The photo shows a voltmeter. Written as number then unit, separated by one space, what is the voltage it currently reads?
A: 0.2 V
